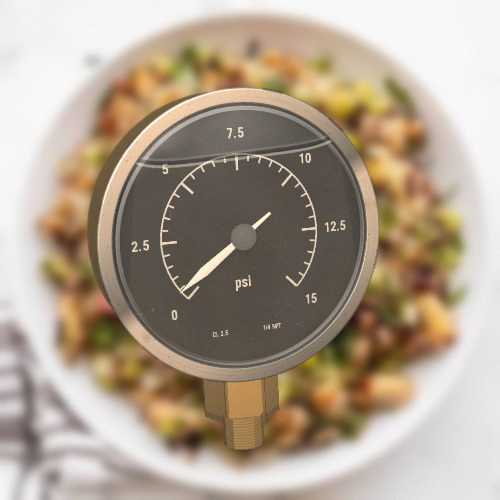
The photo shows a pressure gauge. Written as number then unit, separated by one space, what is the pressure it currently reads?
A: 0.5 psi
